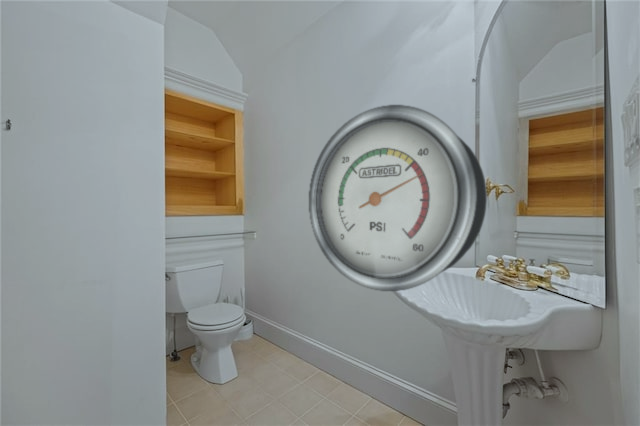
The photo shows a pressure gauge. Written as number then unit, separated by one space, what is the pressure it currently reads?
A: 44 psi
